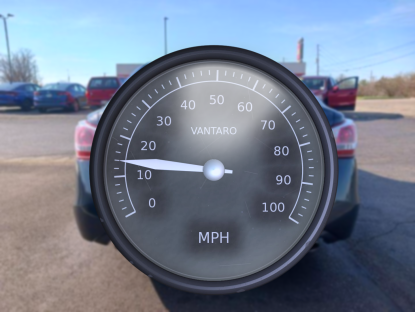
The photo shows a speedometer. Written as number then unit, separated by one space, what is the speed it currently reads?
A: 14 mph
